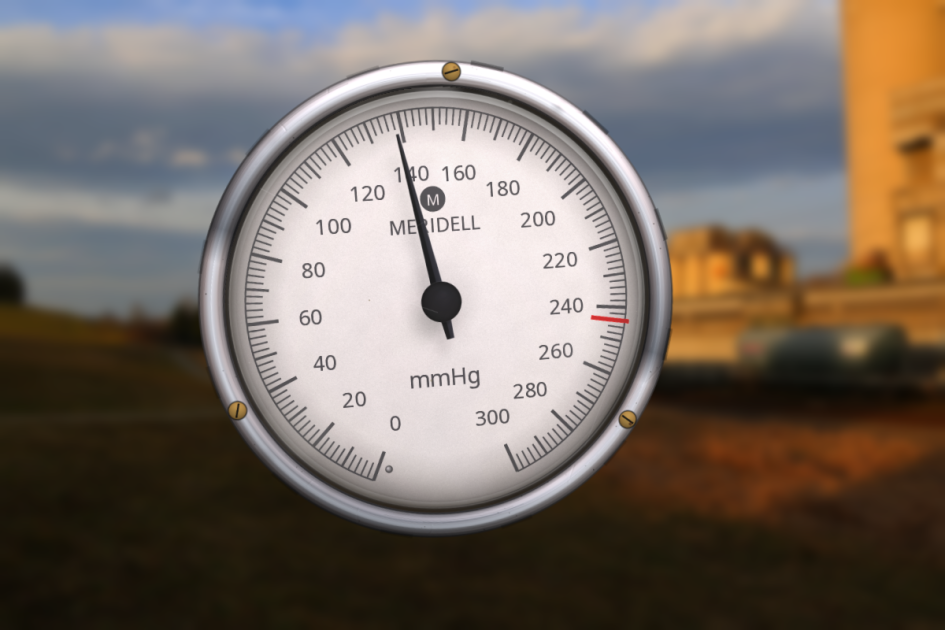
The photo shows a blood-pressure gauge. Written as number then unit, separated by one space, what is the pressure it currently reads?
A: 138 mmHg
